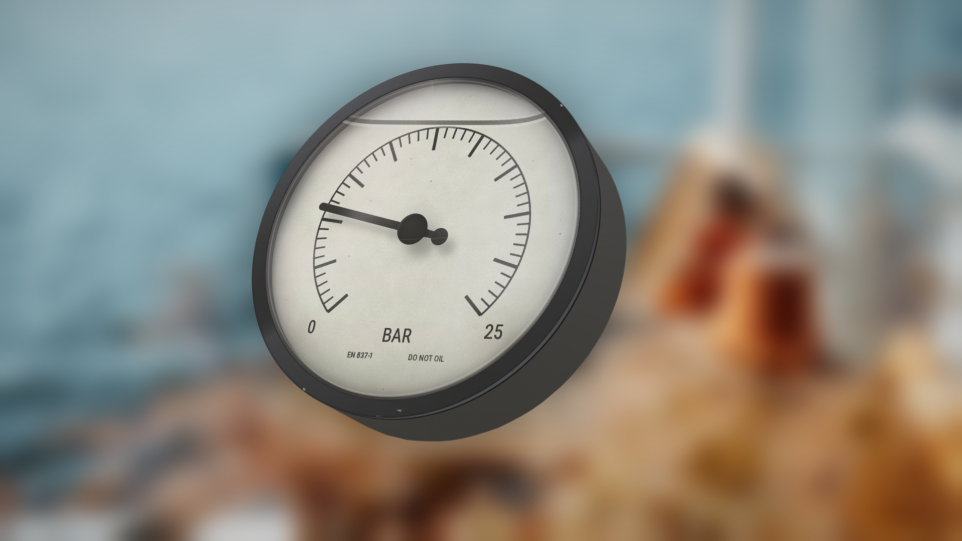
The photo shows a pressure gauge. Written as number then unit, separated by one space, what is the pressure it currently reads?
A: 5.5 bar
